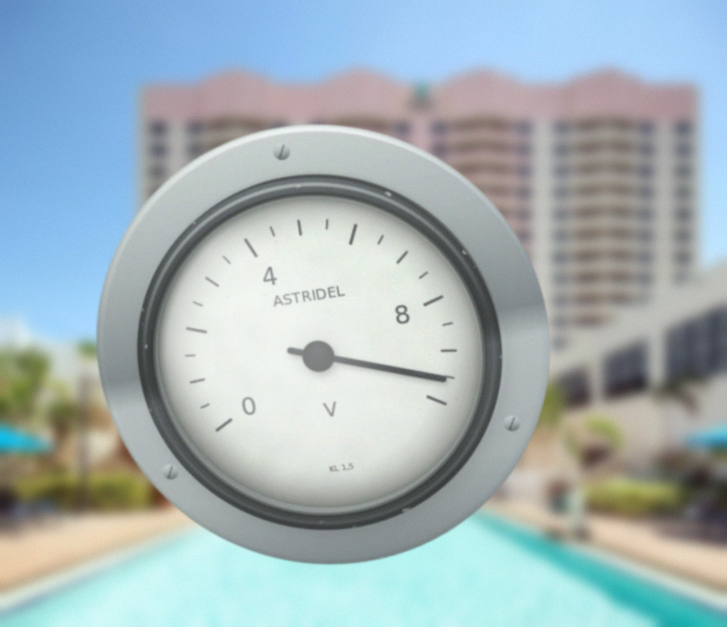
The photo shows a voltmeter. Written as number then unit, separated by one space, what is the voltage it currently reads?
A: 9.5 V
